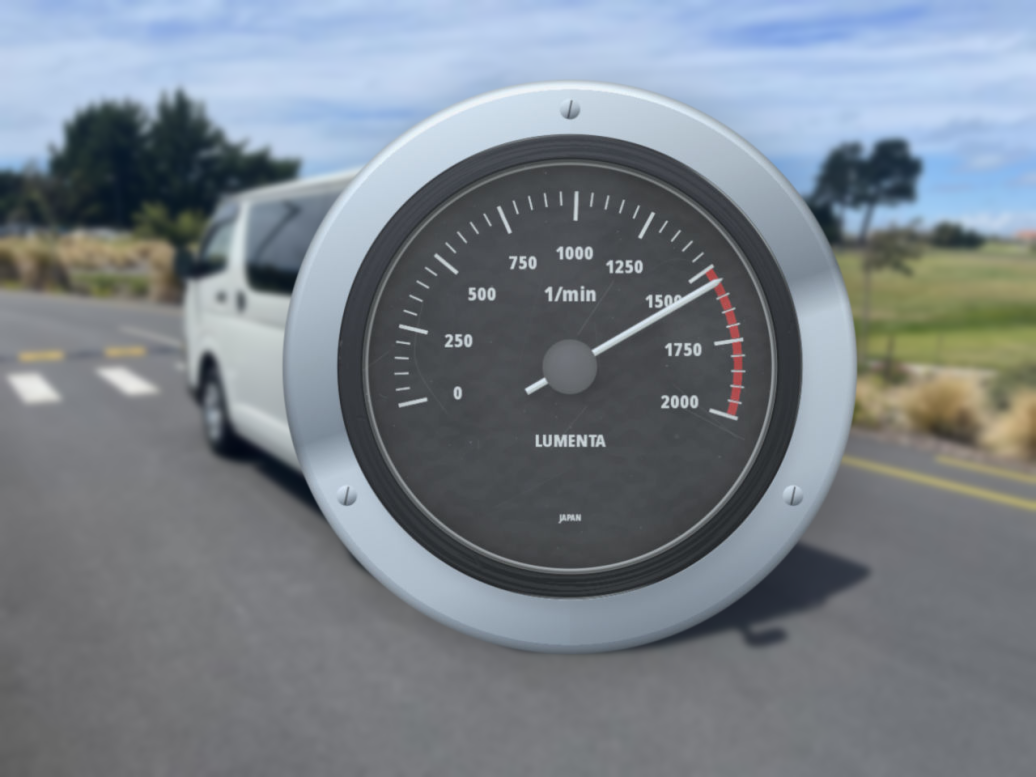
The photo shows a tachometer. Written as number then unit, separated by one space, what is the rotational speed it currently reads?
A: 1550 rpm
